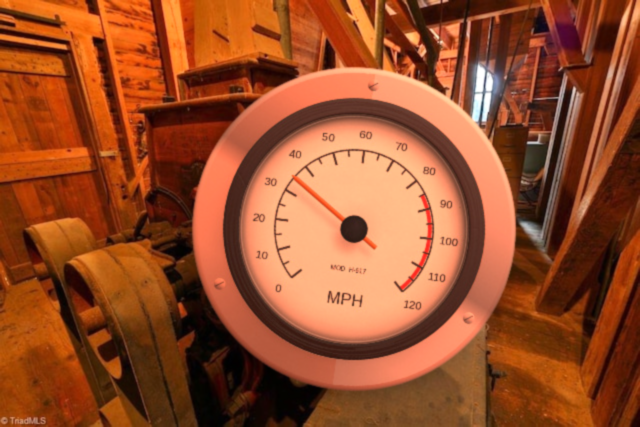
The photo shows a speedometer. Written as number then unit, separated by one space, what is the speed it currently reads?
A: 35 mph
